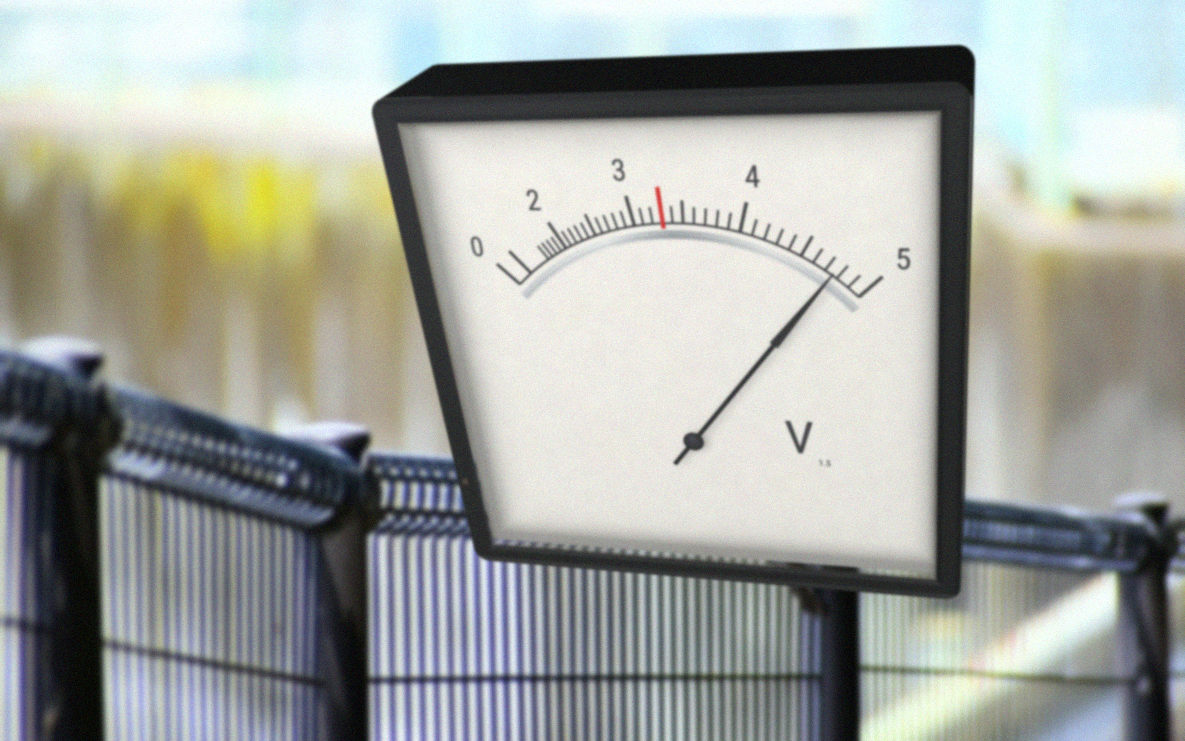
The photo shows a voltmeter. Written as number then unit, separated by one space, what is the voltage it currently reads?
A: 4.75 V
